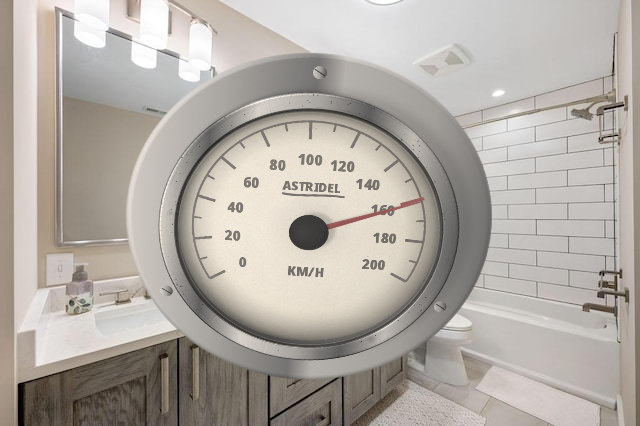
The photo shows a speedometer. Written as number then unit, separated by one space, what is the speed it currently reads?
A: 160 km/h
